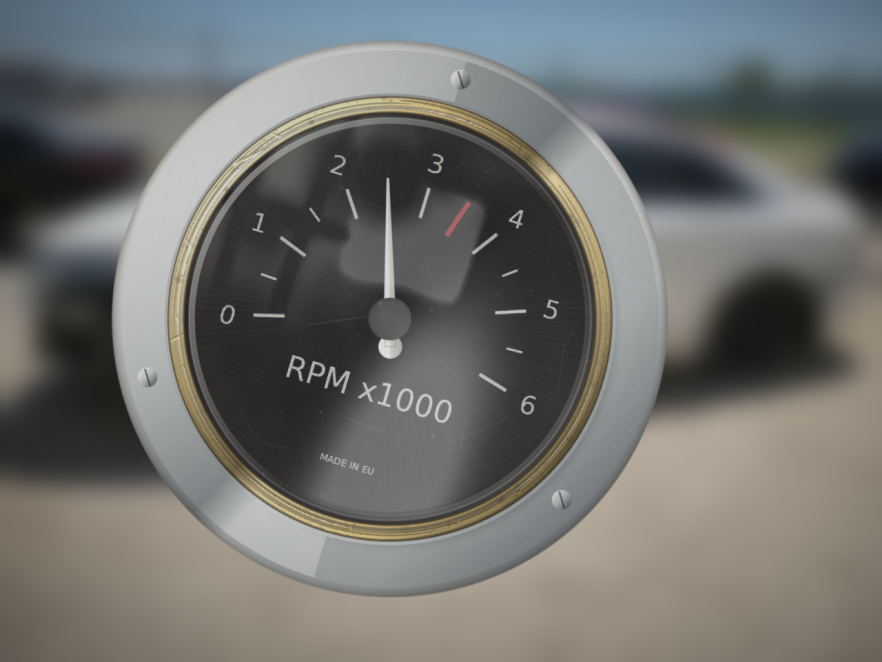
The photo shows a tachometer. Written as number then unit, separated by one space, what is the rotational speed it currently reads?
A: 2500 rpm
